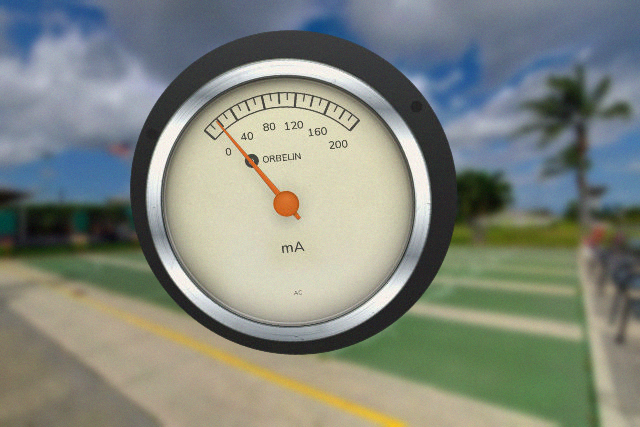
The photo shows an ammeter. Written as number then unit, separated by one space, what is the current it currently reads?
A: 20 mA
